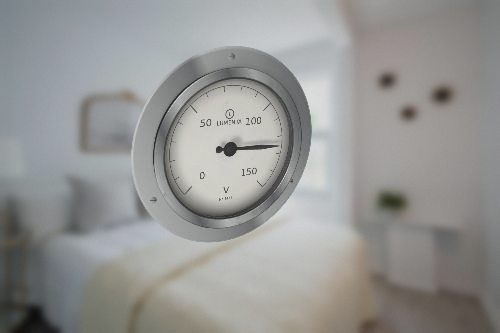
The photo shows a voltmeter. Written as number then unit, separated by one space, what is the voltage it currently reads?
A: 125 V
